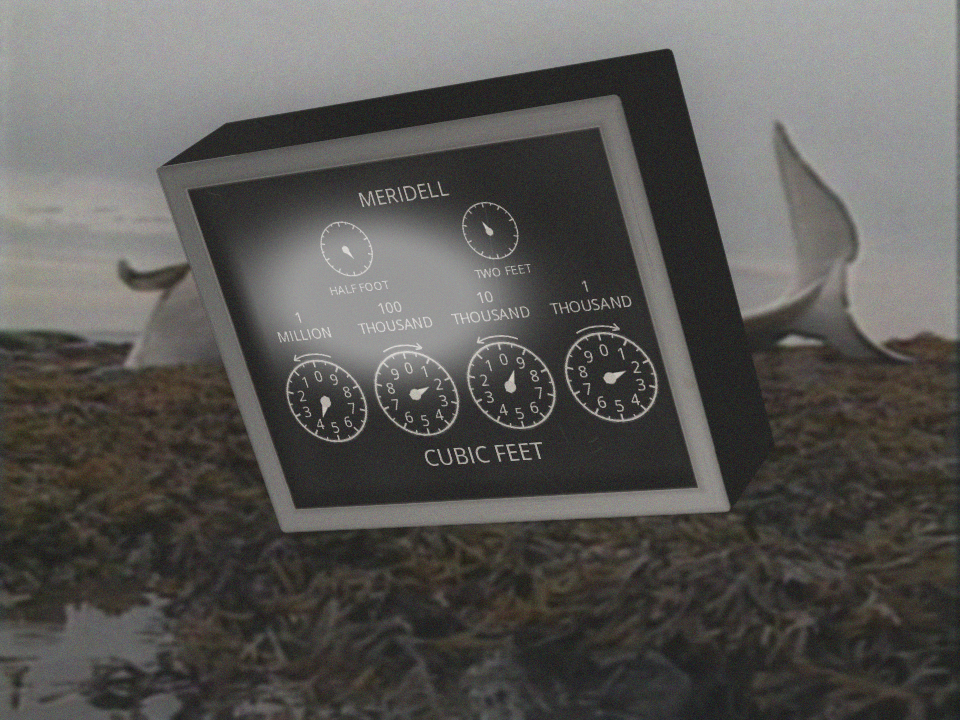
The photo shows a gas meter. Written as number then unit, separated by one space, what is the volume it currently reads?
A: 419200 ft³
